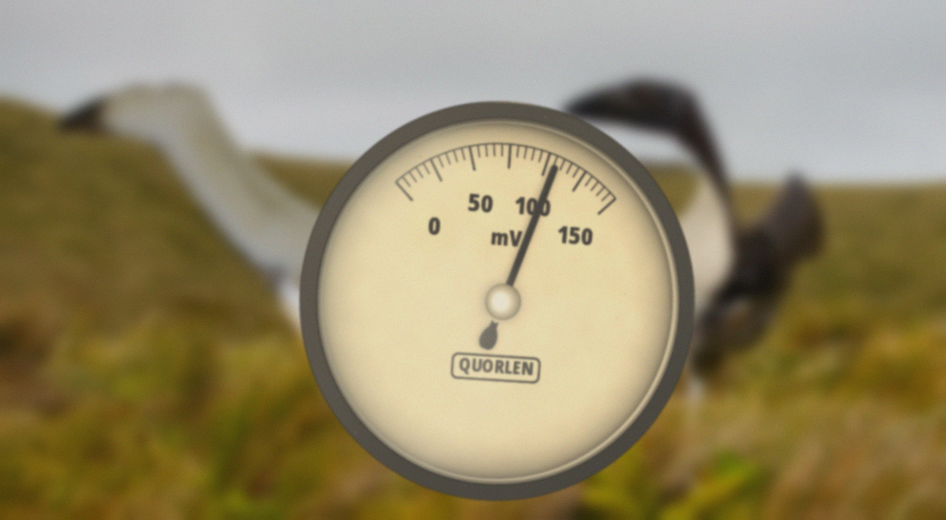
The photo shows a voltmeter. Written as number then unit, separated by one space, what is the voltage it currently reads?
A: 105 mV
